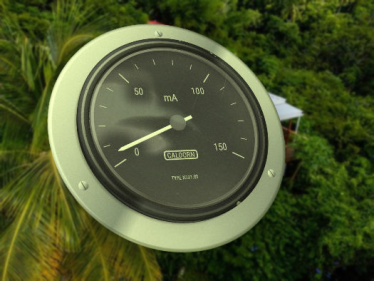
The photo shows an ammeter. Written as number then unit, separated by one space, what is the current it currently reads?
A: 5 mA
